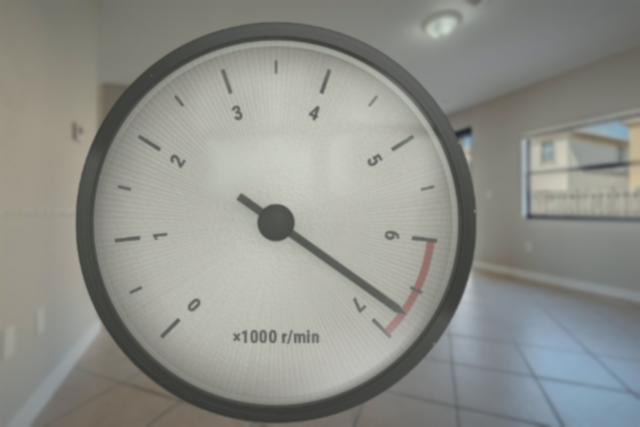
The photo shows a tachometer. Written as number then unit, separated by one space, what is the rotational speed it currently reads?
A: 6750 rpm
